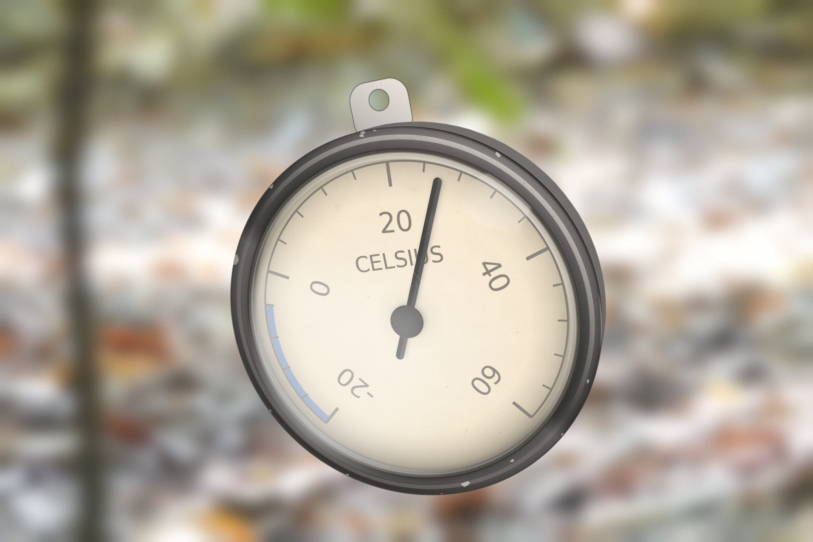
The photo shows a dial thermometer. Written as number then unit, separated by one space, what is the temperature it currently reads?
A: 26 °C
